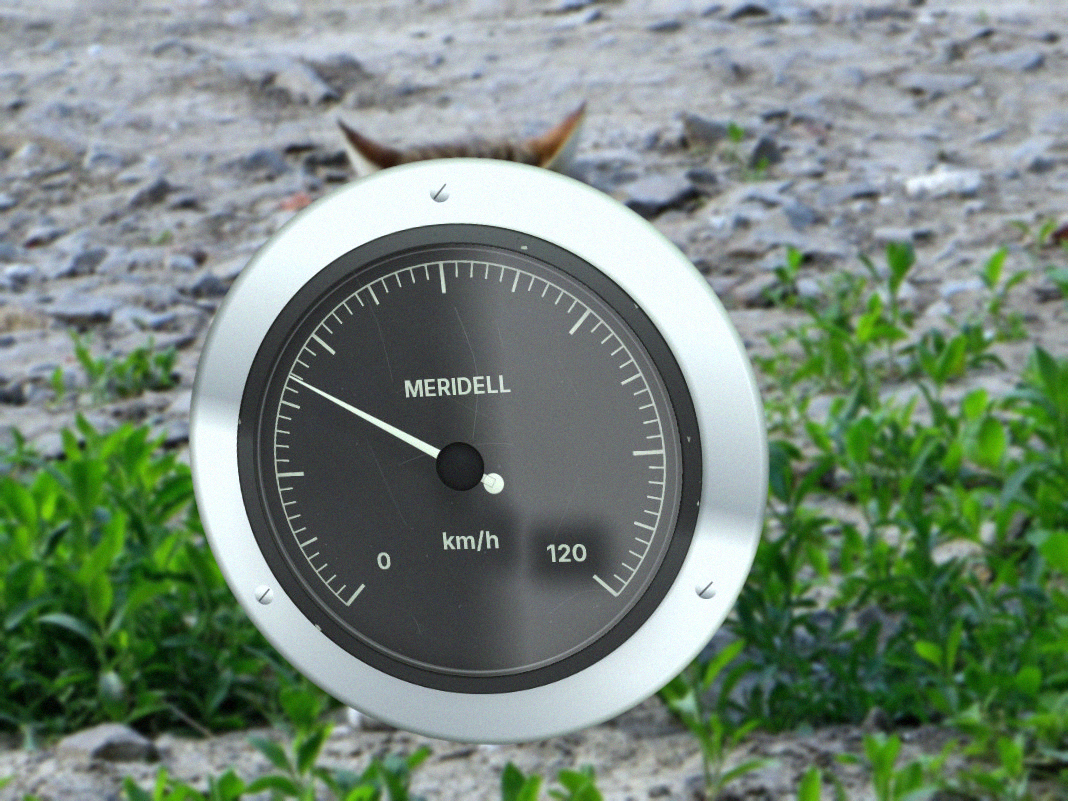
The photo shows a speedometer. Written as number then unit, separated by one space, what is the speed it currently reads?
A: 34 km/h
